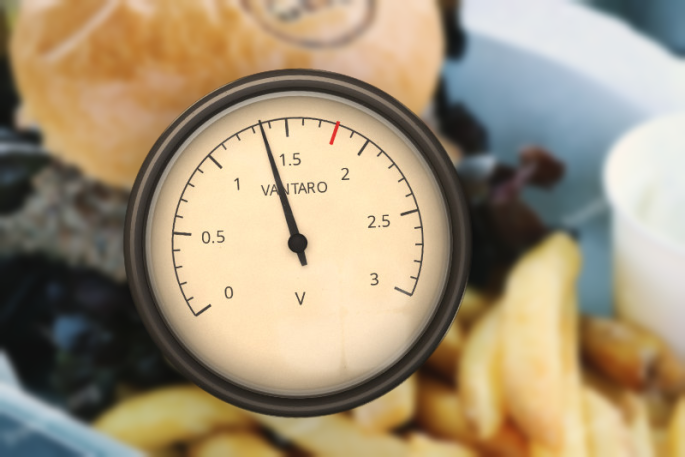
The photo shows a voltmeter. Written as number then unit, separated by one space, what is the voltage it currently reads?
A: 1.35 V
